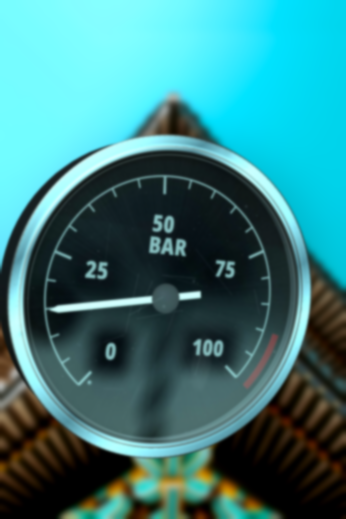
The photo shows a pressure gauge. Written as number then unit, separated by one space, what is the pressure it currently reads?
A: 15 bar
